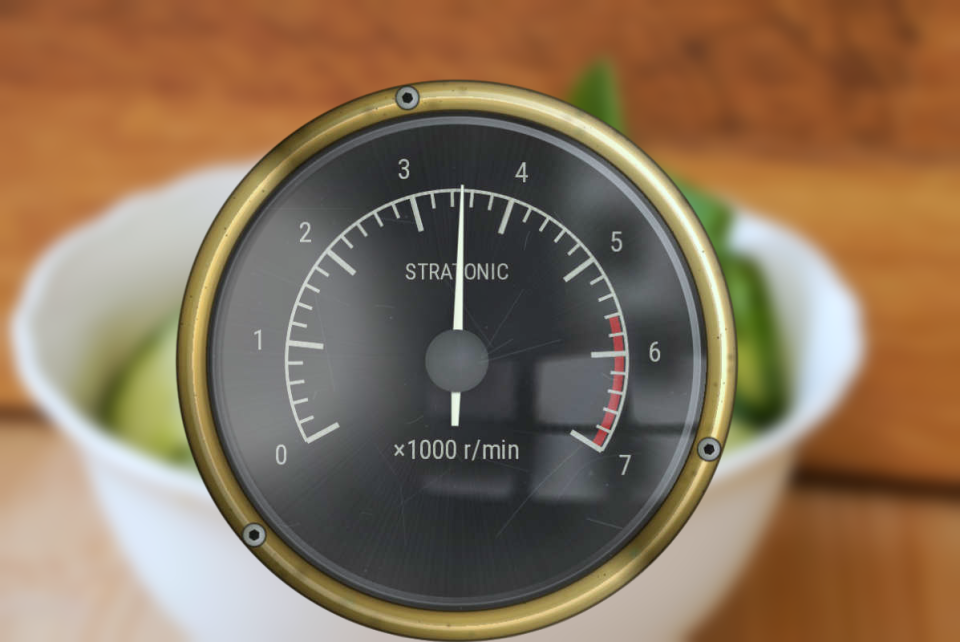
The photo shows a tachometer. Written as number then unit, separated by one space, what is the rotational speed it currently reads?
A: 3500 rpm
